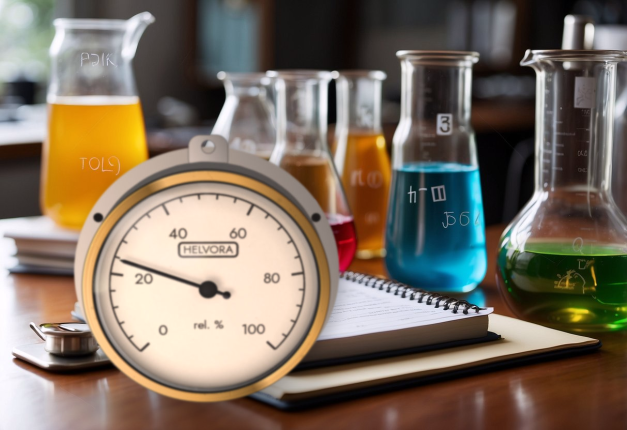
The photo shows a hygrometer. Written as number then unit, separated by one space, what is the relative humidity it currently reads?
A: 24 %
